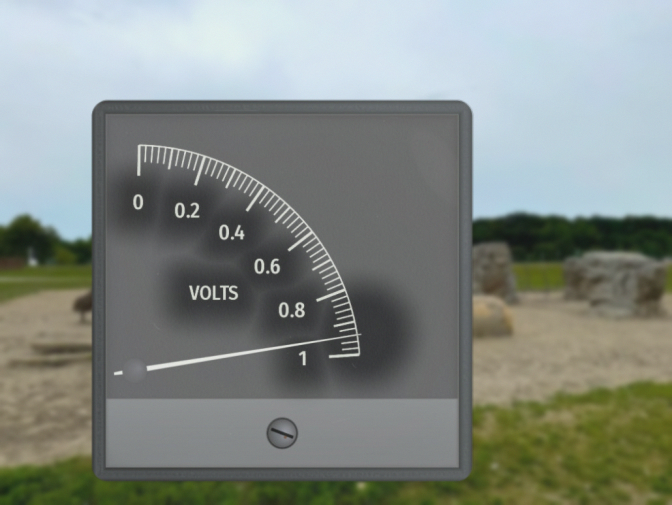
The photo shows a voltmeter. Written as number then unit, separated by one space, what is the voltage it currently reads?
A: 0.94 V
